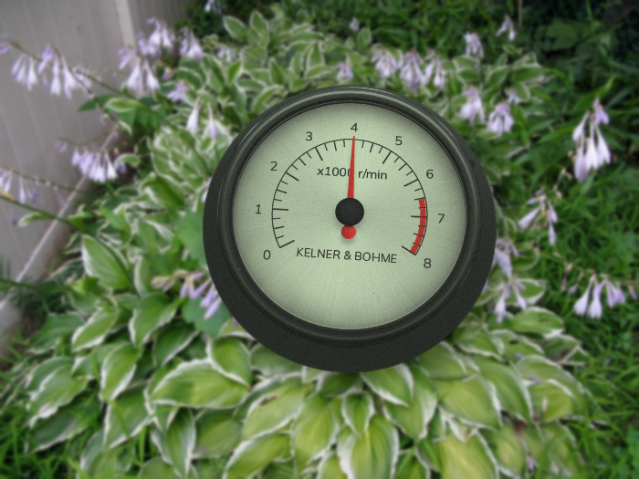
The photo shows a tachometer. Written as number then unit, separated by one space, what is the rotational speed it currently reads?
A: 4000 rpm
